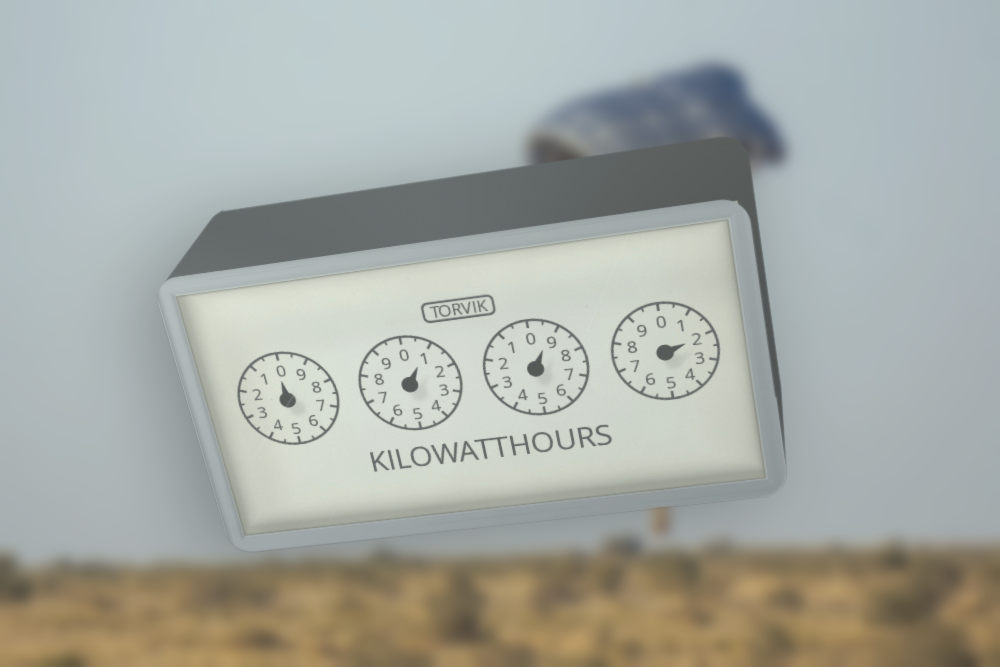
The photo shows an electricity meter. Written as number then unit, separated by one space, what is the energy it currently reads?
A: 92 kWh
